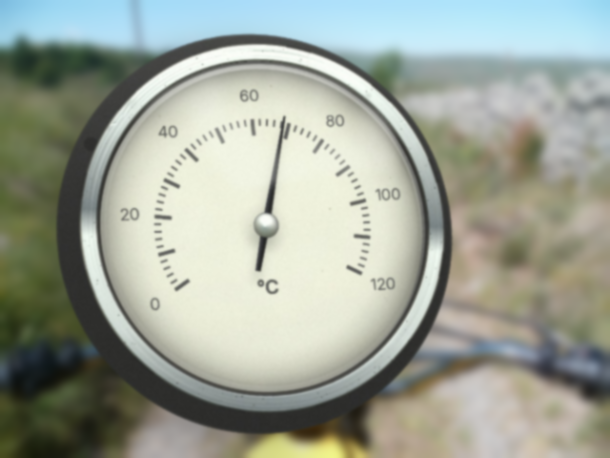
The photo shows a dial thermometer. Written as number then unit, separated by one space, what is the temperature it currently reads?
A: 68 °C
